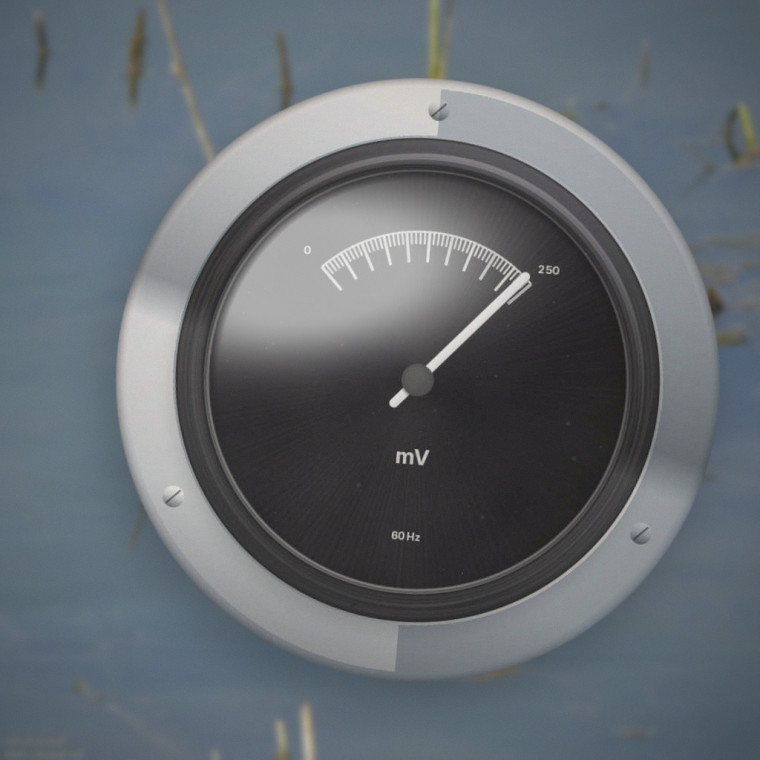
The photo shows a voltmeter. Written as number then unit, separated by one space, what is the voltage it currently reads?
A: 240 mV
